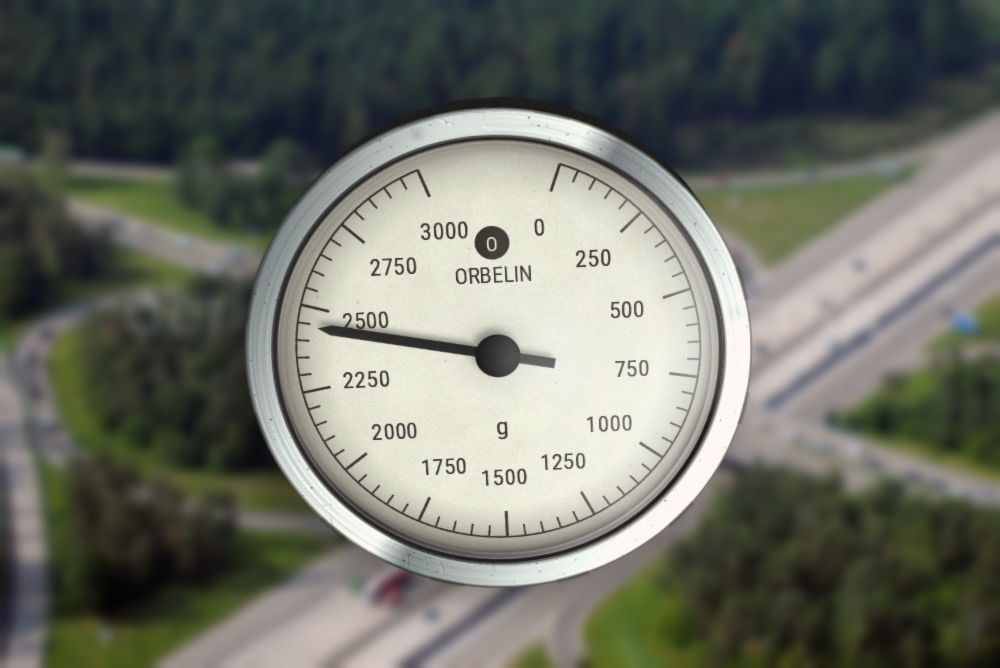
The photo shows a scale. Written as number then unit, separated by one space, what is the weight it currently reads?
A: 2450 g
